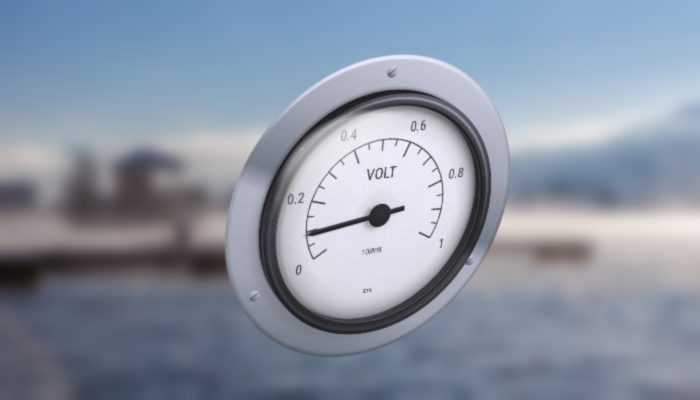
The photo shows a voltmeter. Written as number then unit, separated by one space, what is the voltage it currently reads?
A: 0.1 V
